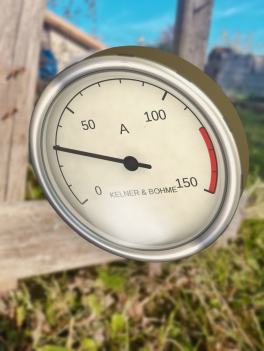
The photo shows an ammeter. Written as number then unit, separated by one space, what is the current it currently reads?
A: 30 A
